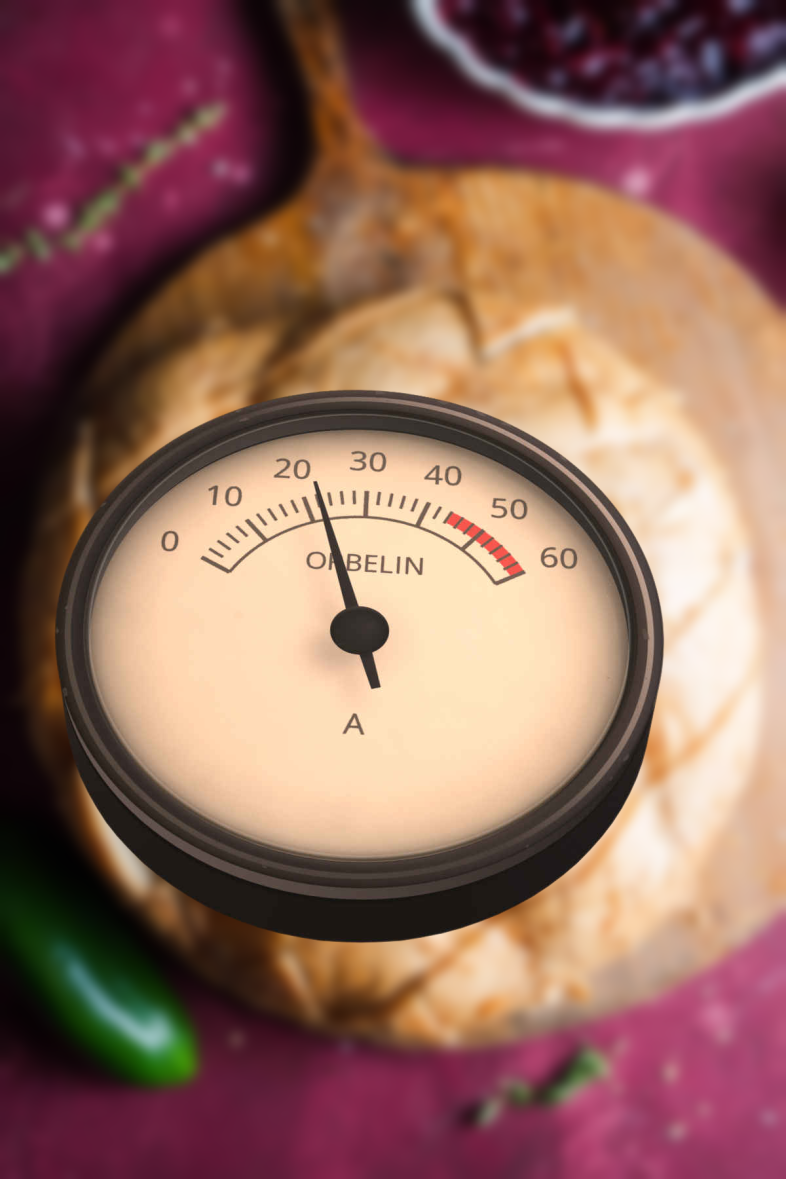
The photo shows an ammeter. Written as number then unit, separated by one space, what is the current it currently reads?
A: 22 A
